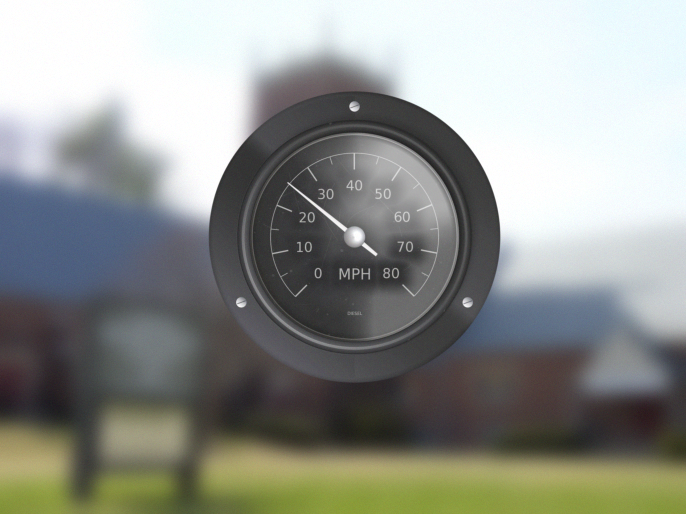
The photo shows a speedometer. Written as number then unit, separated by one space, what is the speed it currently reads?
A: 25 mph
